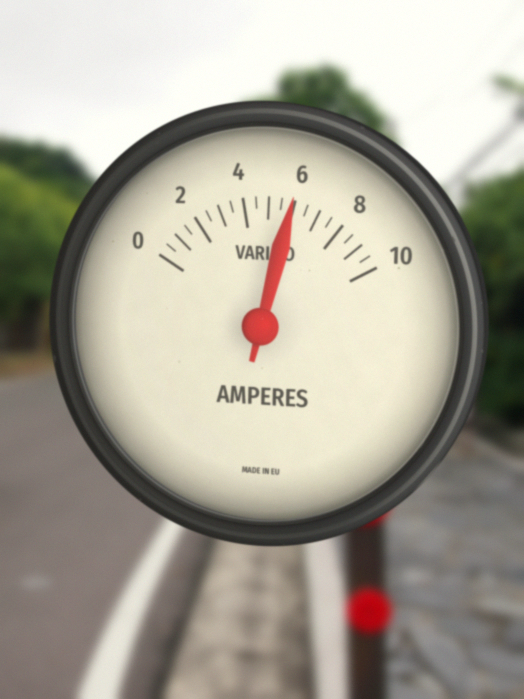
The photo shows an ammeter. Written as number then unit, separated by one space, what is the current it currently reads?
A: 6 A
